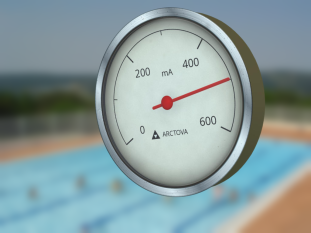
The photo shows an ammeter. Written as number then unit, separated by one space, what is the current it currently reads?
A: 500 mA
